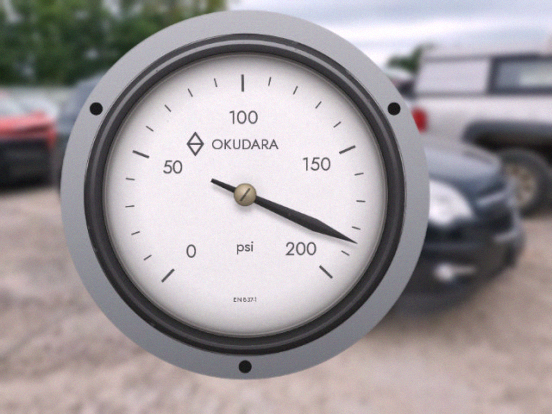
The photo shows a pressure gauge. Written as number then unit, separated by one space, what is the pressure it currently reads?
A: 185 psi
